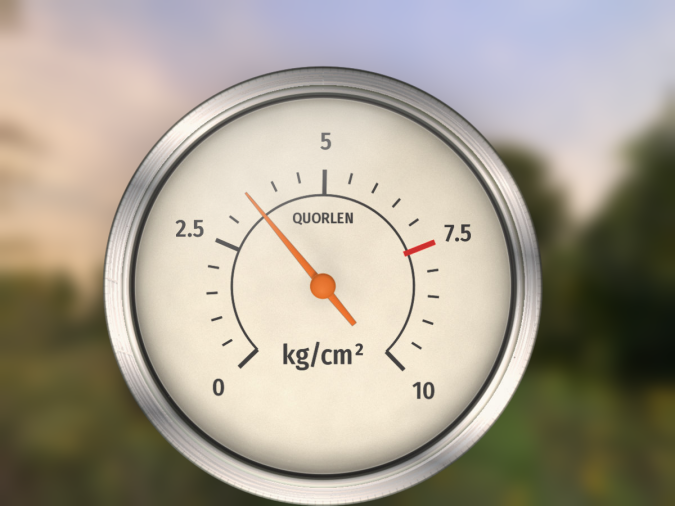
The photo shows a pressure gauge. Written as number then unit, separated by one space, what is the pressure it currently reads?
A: 3.5 kg/cm²
